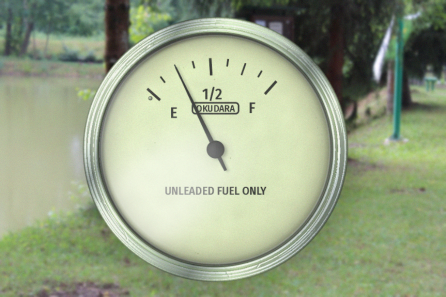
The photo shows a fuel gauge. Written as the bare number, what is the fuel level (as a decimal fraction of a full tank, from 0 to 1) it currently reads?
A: 0.25
